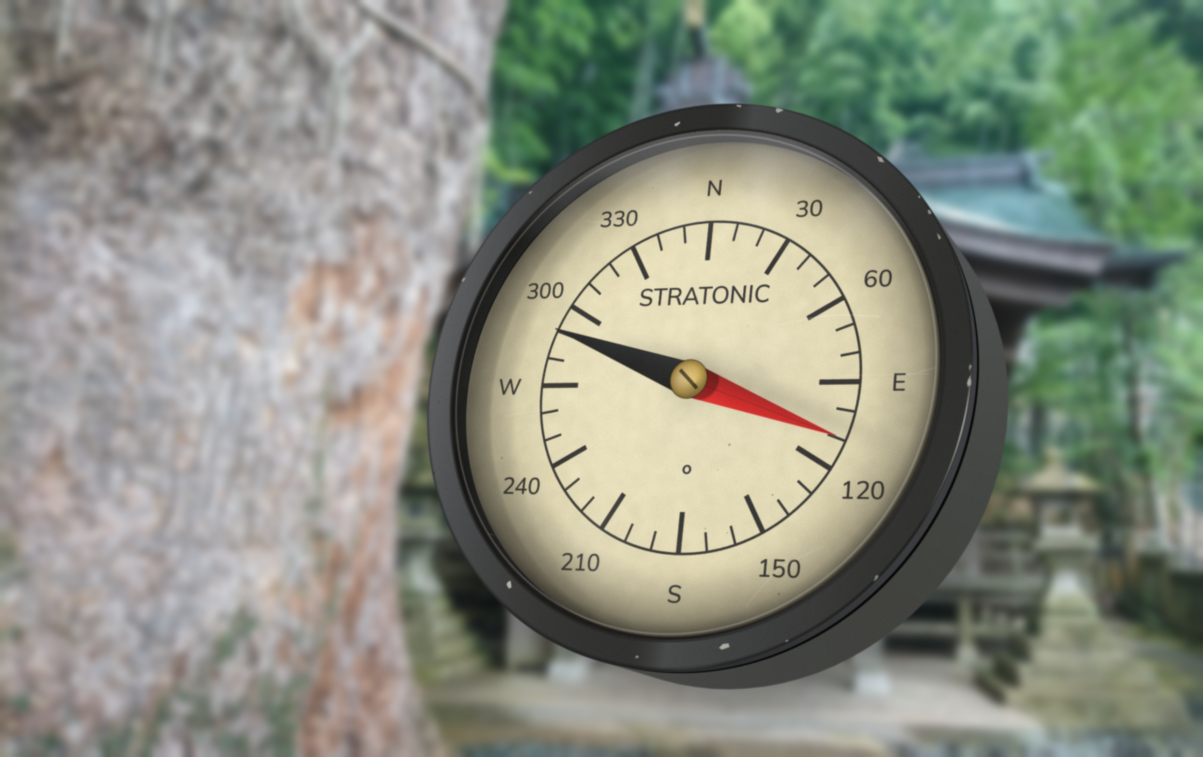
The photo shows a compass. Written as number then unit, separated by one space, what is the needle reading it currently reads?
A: 110 °
